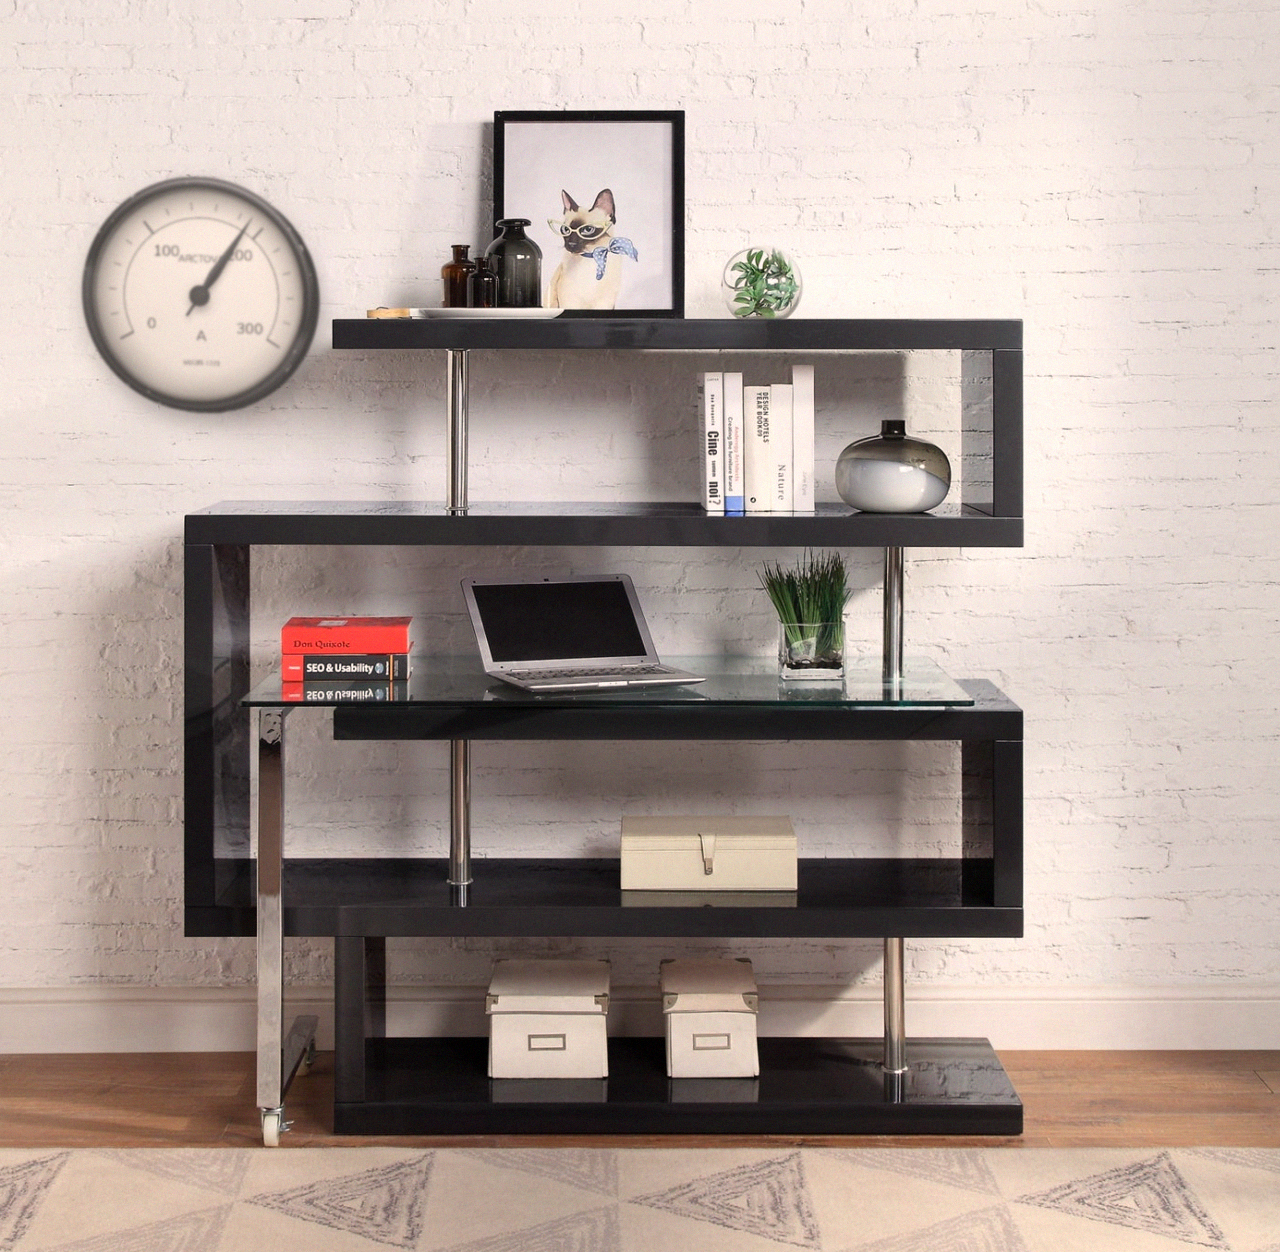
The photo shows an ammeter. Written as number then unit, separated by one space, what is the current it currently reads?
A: 190 A
